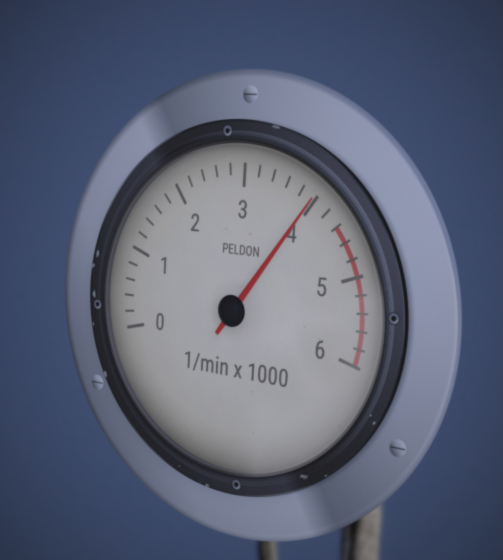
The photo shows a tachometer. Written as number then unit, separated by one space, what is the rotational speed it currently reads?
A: 4000 rpm
